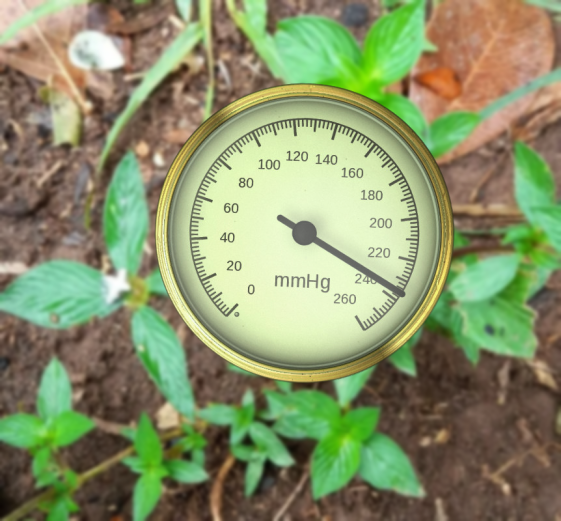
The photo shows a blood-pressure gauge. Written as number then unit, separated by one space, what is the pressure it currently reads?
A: 236 mmHg
